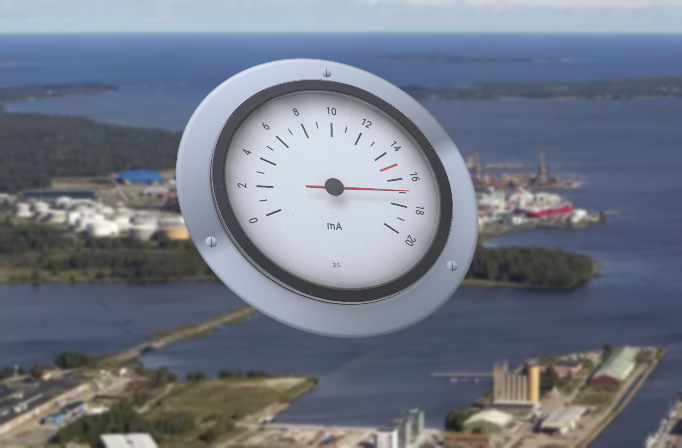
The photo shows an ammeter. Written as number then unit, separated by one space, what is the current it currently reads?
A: 17 mA
